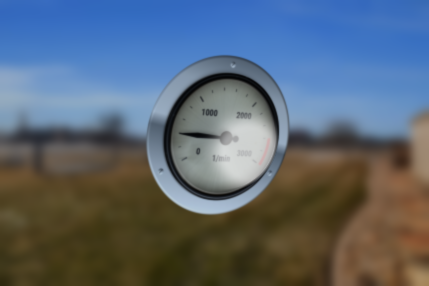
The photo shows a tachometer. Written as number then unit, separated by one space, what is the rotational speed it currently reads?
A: 400 rpm
